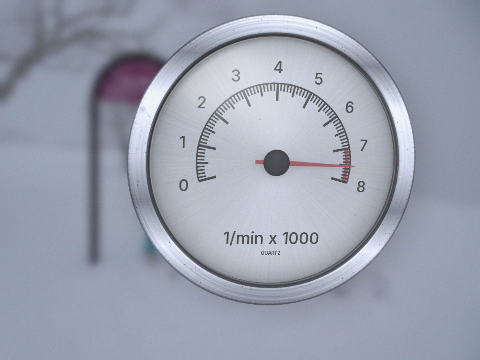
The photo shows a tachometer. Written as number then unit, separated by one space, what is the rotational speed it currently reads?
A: 7500 rpm
